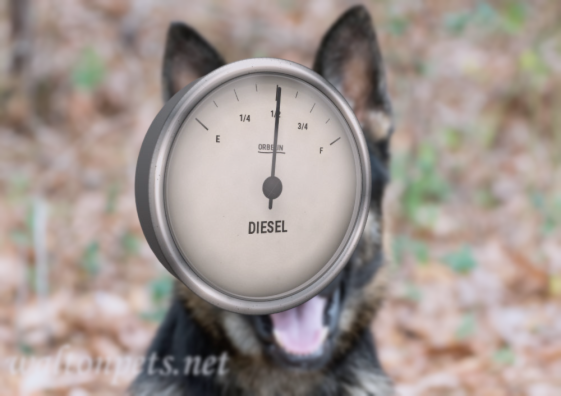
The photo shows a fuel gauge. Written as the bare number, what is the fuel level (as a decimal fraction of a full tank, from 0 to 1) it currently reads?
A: 0.5
